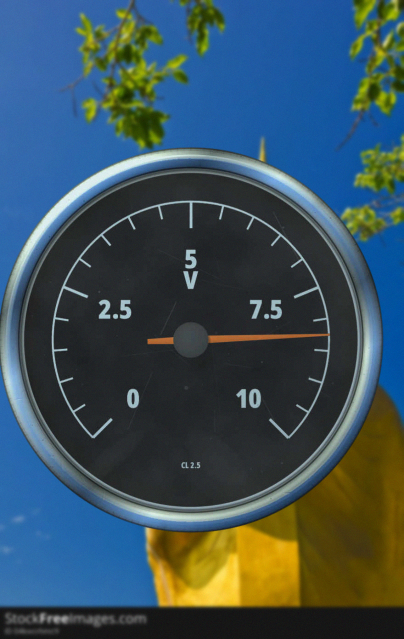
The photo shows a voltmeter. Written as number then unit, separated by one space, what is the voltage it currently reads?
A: 8.25 V
